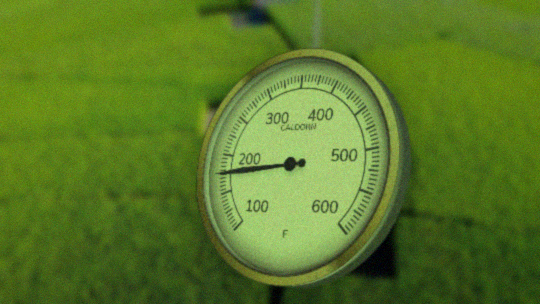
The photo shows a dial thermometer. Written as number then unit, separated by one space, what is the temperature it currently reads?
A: 175 °F
